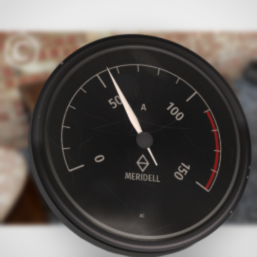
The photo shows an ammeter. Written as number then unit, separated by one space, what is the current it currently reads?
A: 55 A
